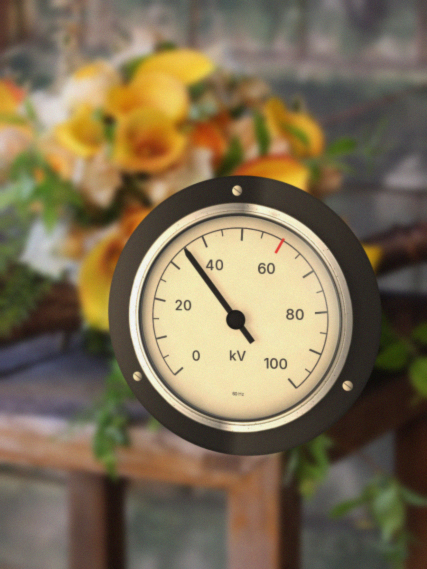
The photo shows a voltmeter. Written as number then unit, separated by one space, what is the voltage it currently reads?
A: 35 kV
